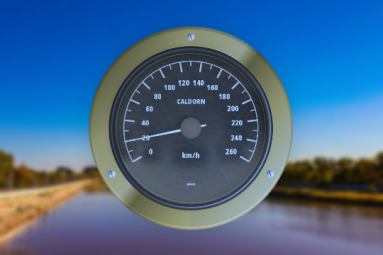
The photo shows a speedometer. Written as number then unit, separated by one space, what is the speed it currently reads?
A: 20 km/h
